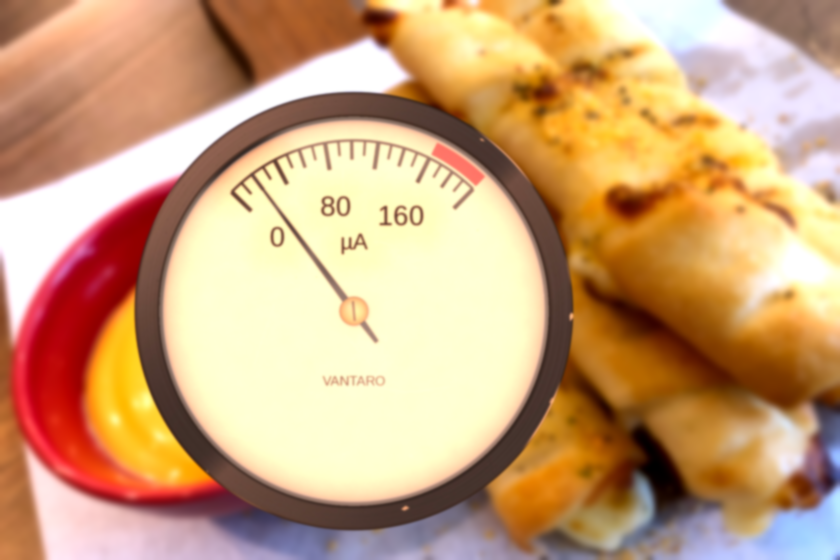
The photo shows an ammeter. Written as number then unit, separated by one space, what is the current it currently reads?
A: 20 µA
